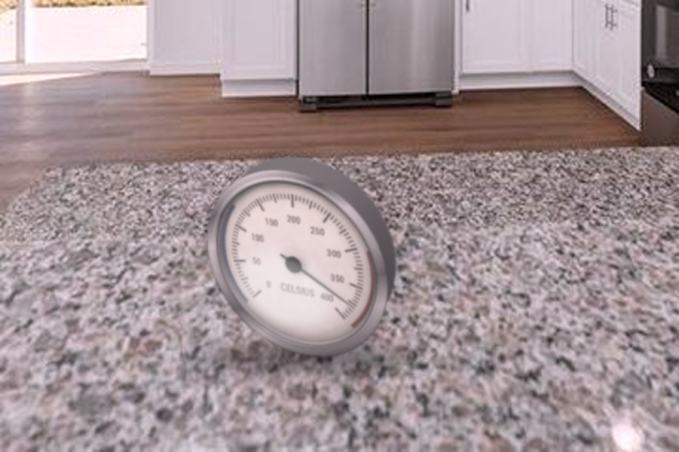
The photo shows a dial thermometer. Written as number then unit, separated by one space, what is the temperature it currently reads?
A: 375 °C
